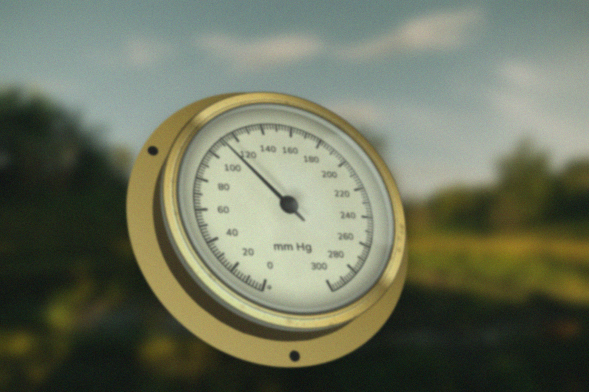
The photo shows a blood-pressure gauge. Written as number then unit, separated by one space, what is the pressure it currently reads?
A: 110 mmHg
